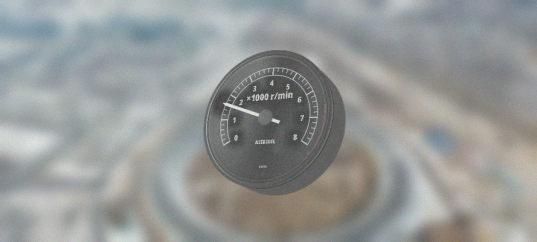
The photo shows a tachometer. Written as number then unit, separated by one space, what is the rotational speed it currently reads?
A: 1600 rpm
